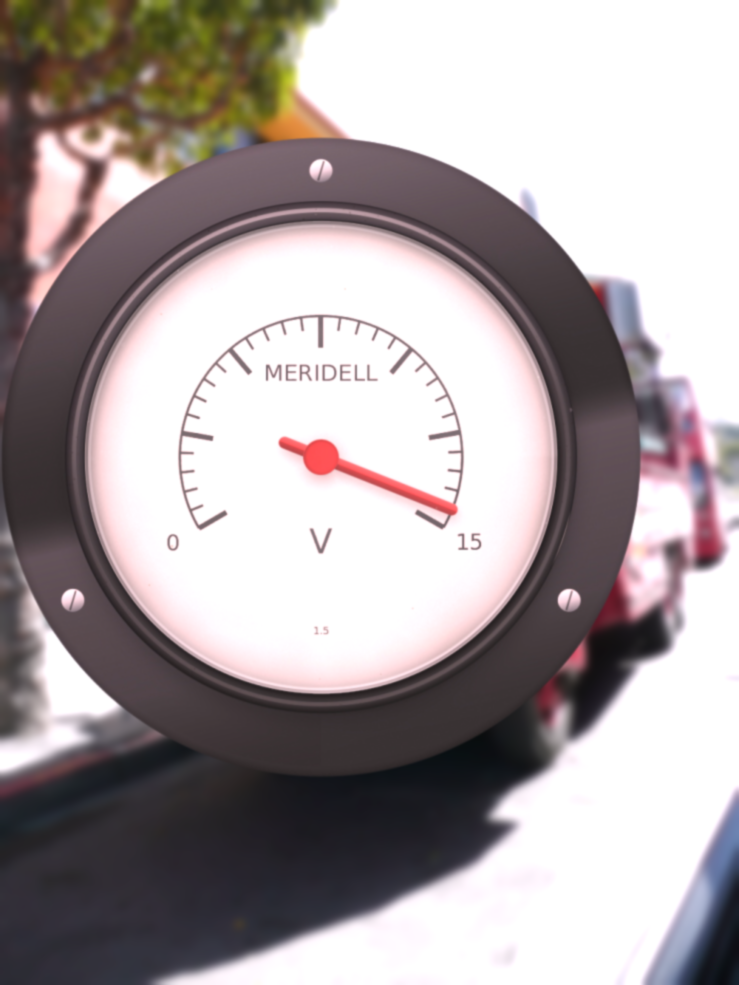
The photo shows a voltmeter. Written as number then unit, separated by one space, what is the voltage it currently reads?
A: 14.5 V
